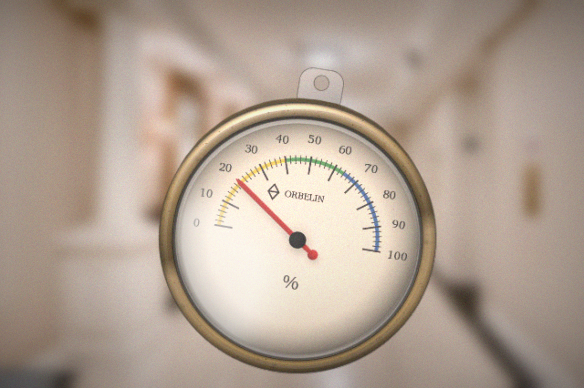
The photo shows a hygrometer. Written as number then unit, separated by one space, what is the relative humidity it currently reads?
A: 20 %
